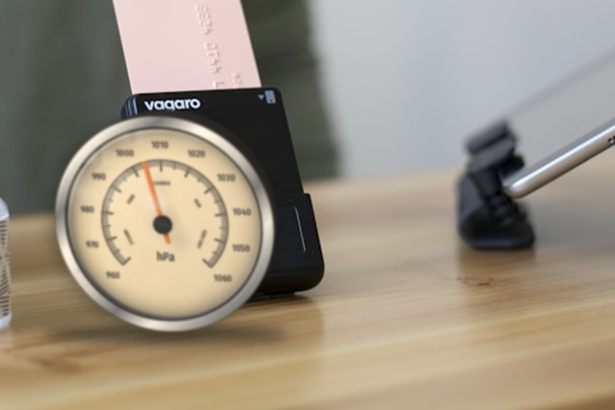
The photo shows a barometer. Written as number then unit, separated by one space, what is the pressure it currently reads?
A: 1005 hPa
